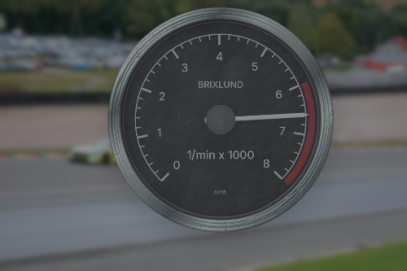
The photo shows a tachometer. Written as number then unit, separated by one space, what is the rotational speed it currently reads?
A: 6600 rpm
